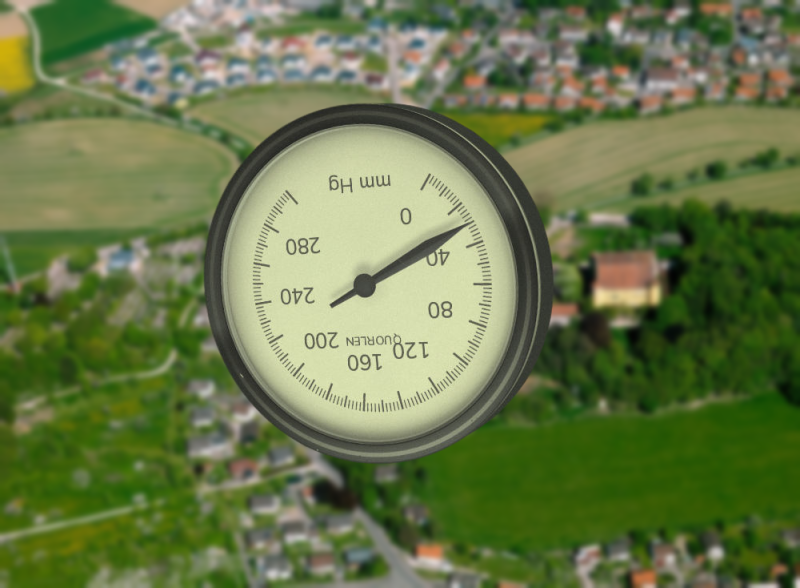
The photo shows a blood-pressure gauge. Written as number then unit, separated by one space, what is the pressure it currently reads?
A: 30 mmHg
